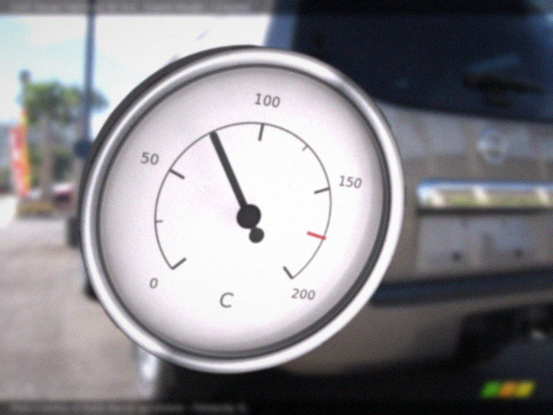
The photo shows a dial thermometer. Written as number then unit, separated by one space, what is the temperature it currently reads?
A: 75 °C
